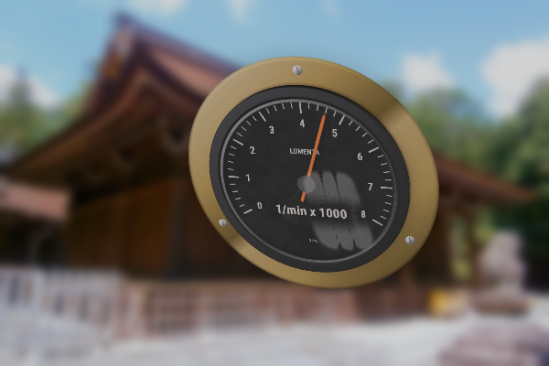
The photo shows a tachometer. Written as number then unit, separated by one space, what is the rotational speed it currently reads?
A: 4600 rpm
